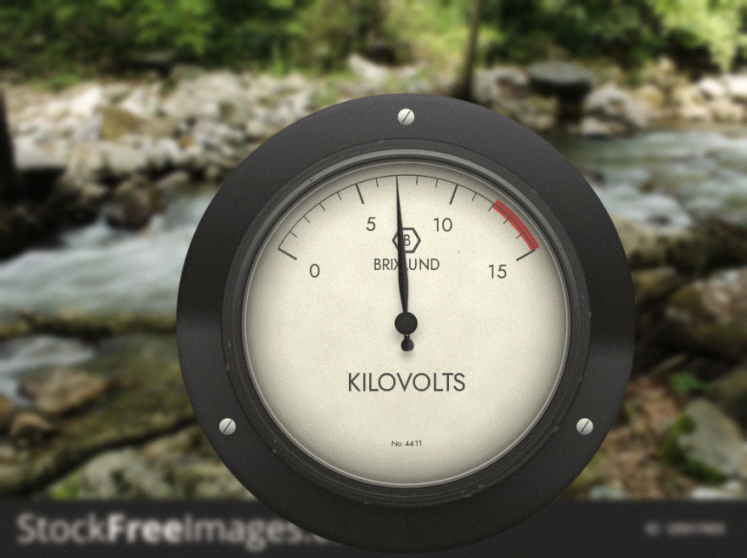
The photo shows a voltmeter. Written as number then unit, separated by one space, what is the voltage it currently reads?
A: 7 kV
